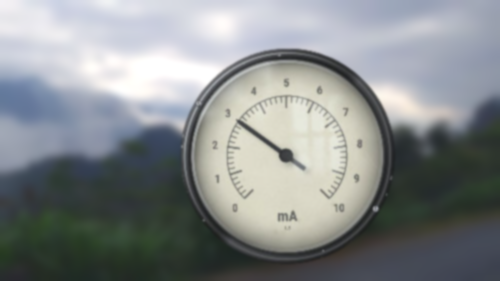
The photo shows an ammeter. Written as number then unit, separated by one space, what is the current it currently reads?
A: 3 mA
